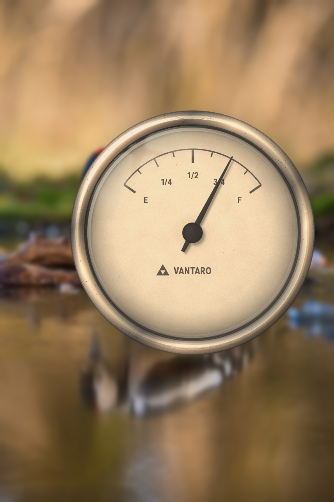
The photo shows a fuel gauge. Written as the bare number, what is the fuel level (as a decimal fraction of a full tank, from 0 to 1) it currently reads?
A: 0.75
